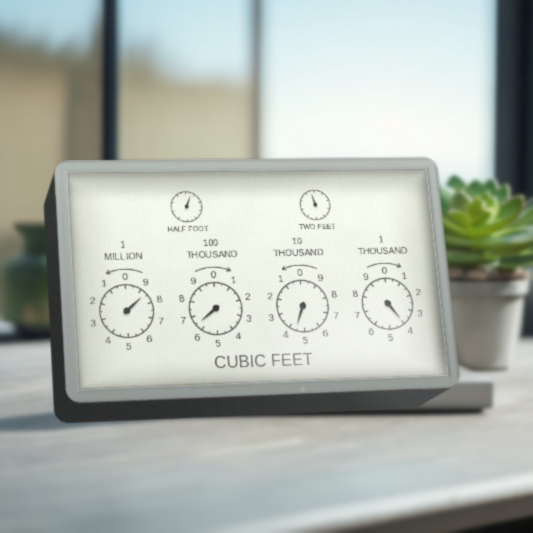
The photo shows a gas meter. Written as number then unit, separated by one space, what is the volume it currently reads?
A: 864400 ft³
